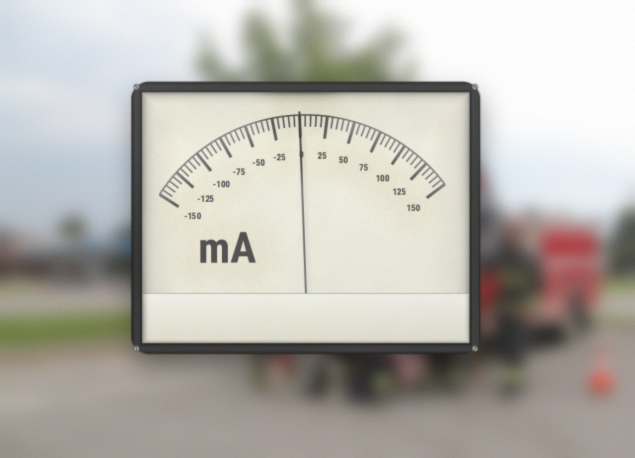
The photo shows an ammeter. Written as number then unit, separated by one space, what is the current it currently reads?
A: 0 mA
